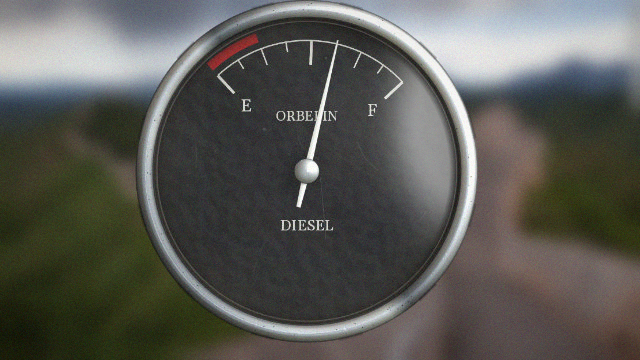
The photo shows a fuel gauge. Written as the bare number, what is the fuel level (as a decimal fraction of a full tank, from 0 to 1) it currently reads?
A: 0.625
